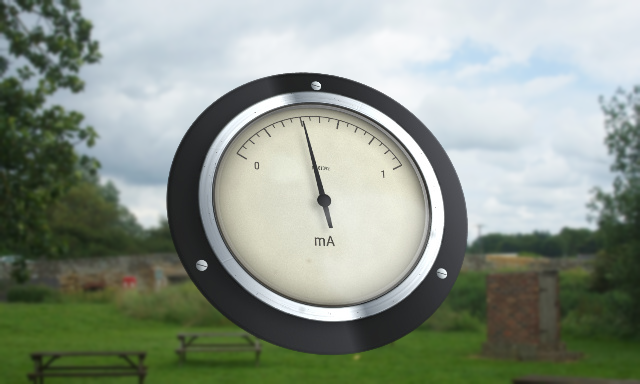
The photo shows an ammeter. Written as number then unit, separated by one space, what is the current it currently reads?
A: 0.4 mA
